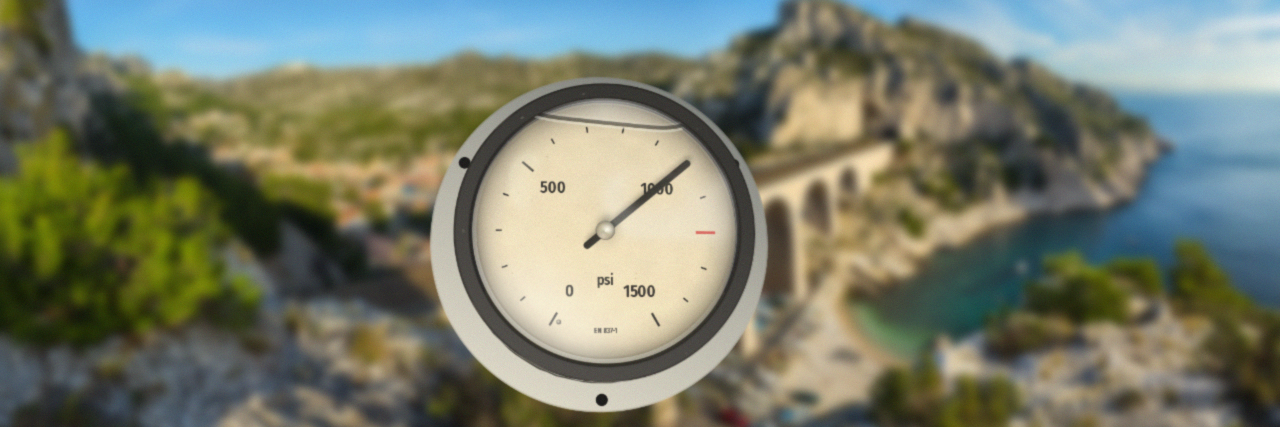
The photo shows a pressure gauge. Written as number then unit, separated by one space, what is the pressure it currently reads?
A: 1000 psi
